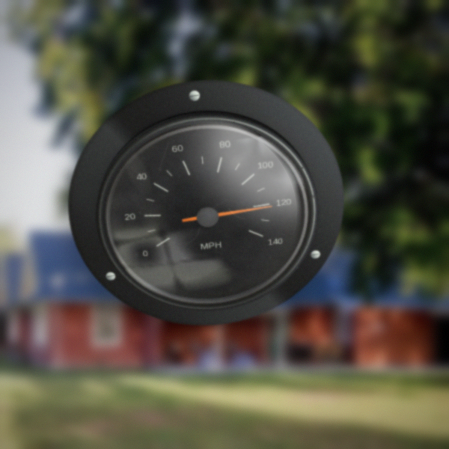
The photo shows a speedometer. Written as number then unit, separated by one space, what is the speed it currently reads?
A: 120 mph
